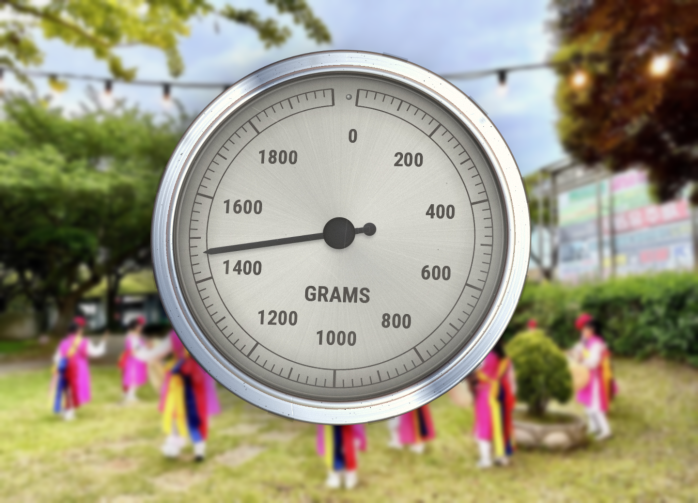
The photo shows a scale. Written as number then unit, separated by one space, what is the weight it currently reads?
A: 1460 g
